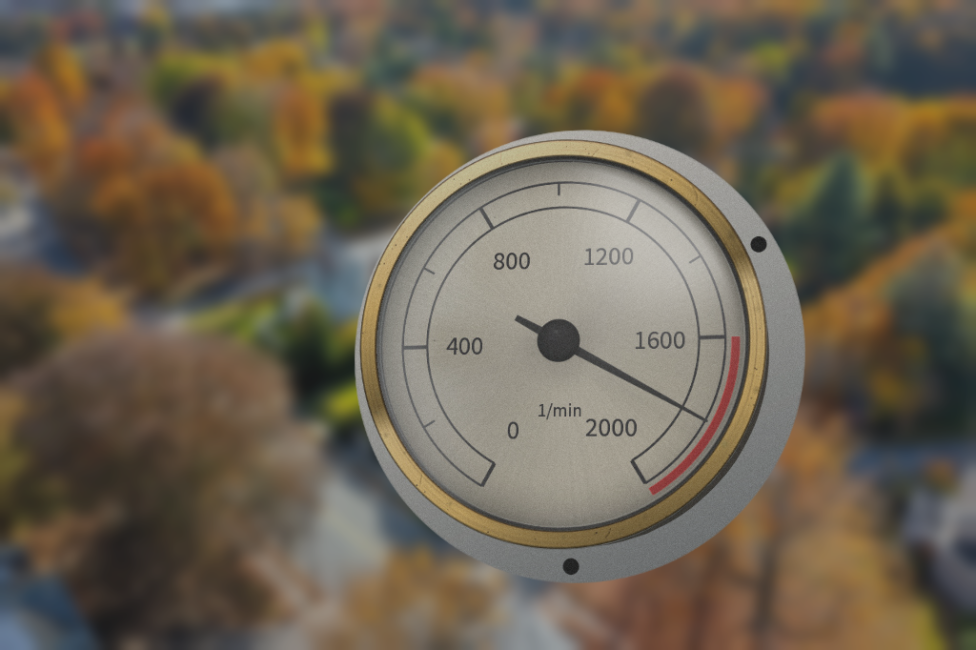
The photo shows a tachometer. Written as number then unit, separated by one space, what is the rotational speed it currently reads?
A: 1800 rpm
